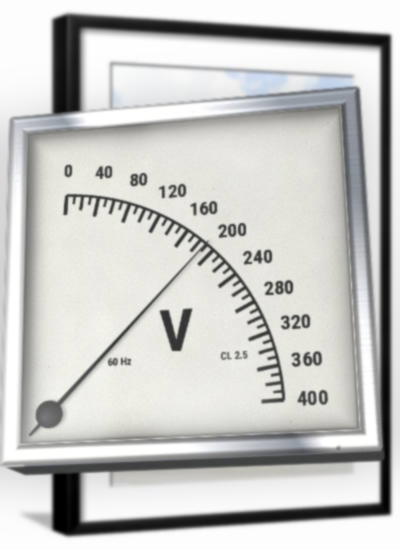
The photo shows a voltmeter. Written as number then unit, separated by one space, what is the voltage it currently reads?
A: 190 V
